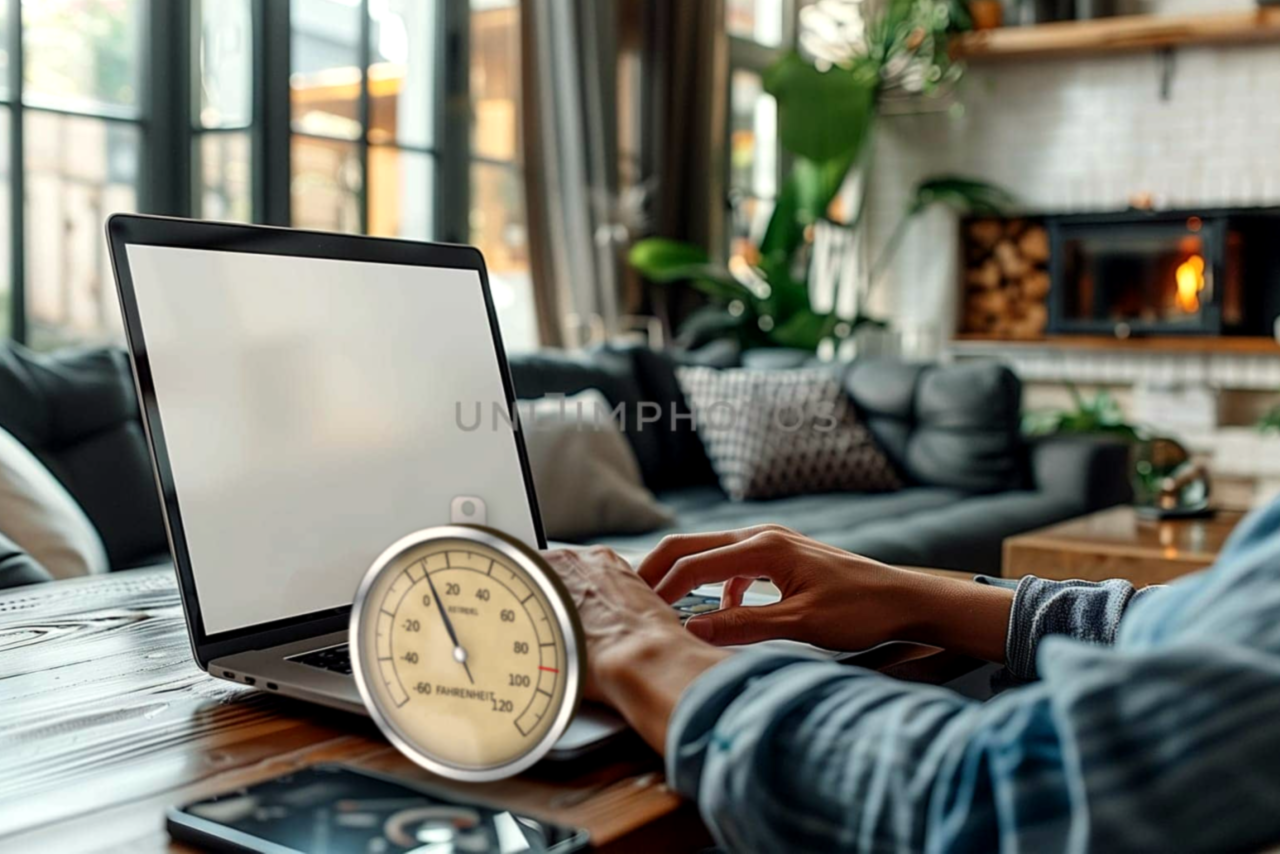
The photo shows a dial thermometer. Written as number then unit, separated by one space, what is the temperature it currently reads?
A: 10 °F
